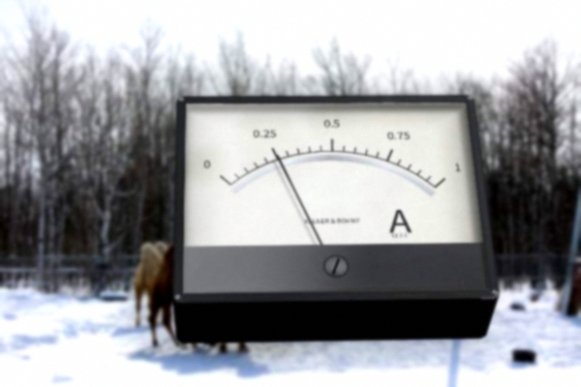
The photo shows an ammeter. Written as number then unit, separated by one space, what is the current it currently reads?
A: 0.25 A
